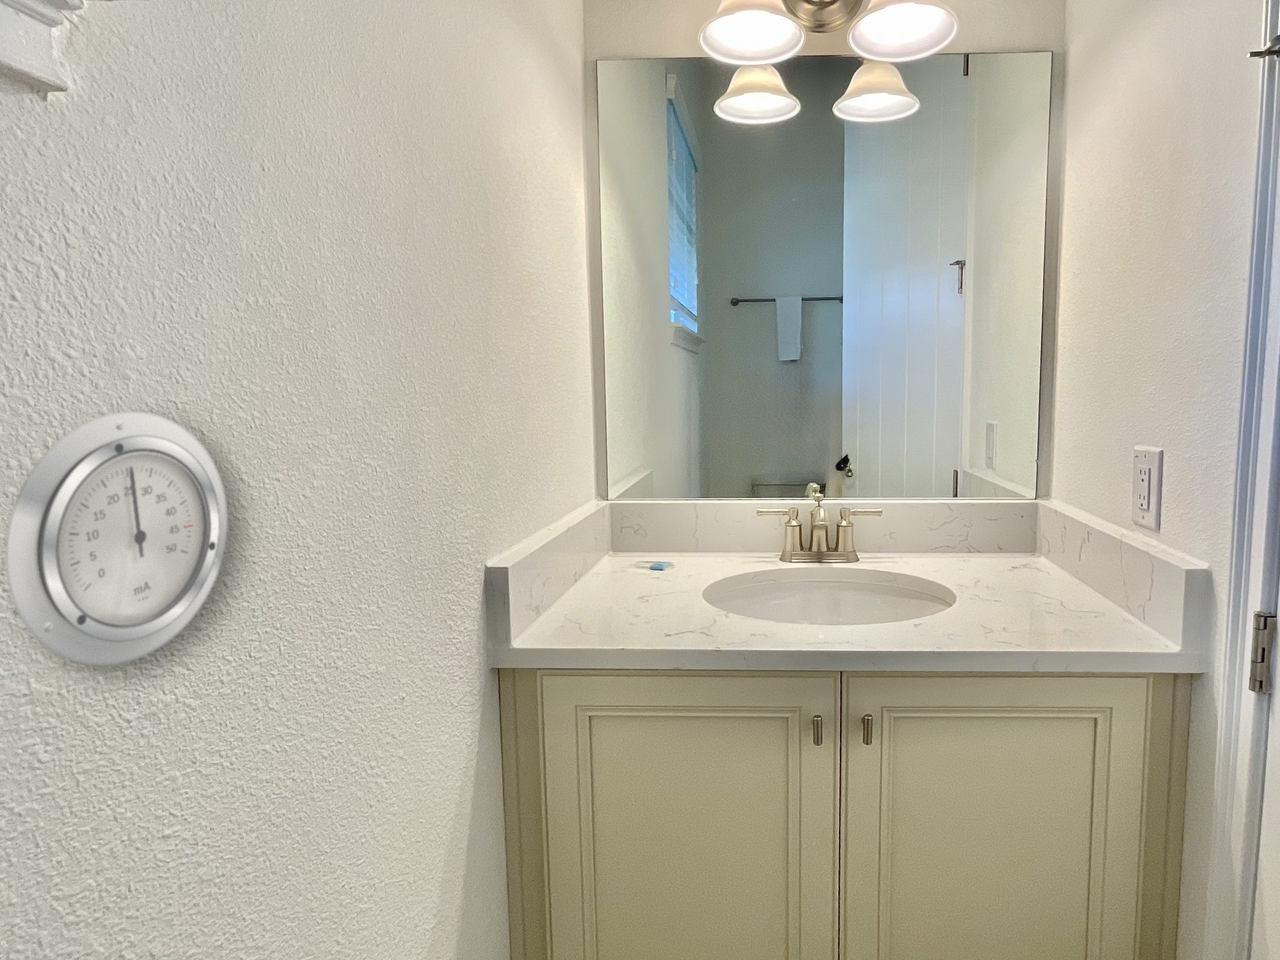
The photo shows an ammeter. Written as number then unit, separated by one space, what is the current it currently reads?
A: 25 mA
